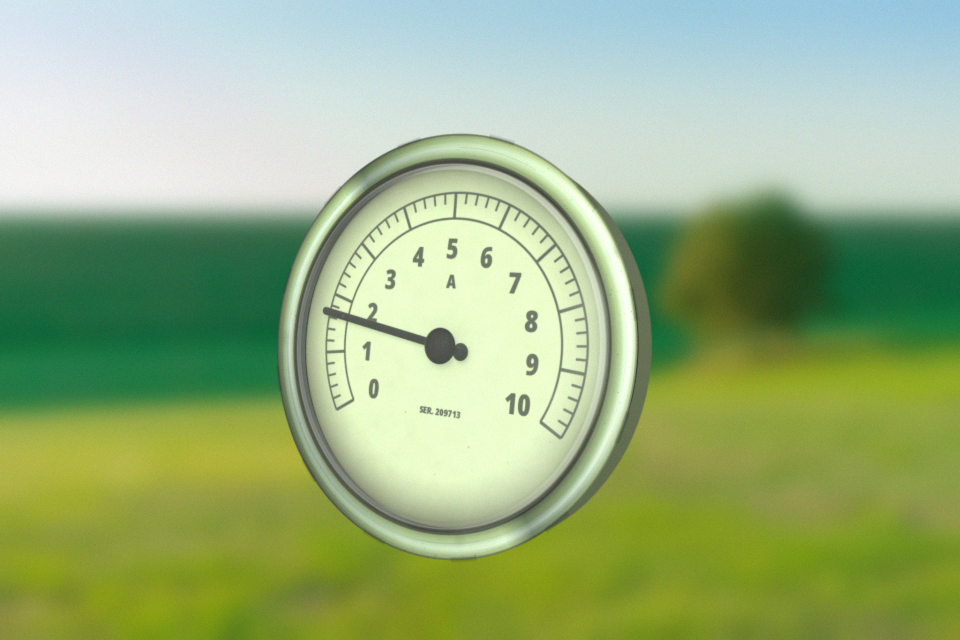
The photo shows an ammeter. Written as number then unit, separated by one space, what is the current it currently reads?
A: 1.7 A
